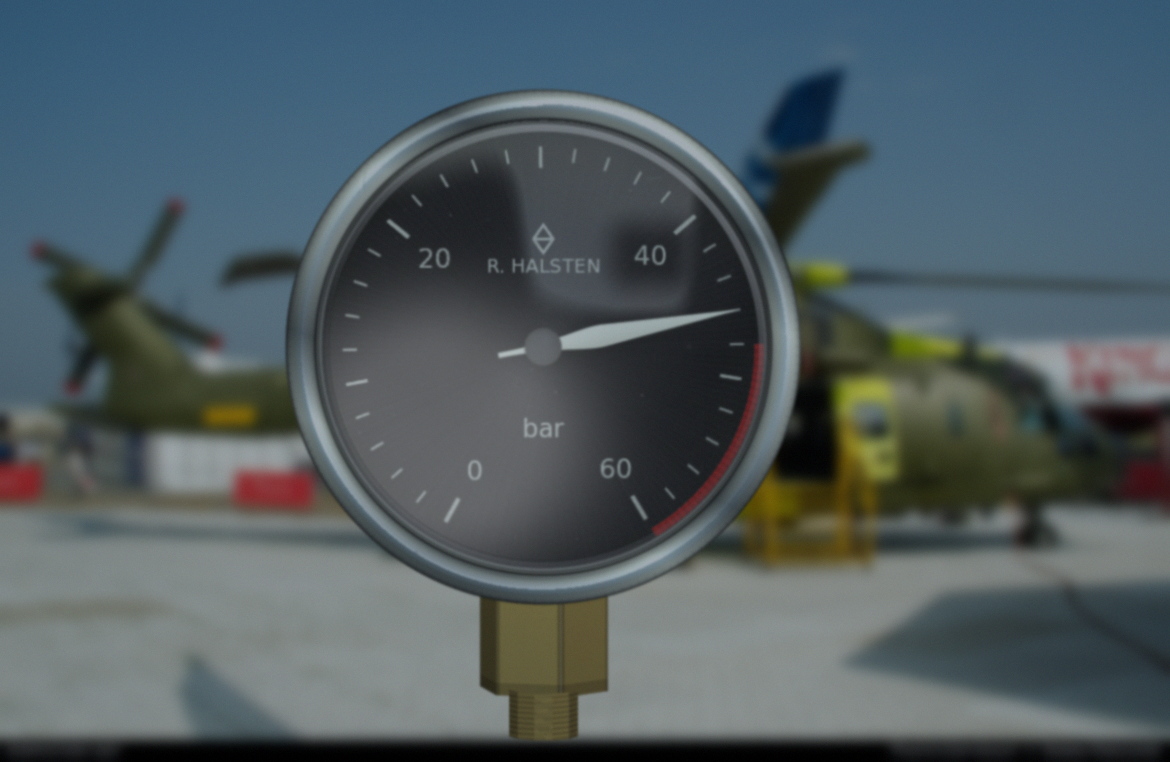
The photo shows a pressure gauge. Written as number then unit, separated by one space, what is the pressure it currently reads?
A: 46 bar
